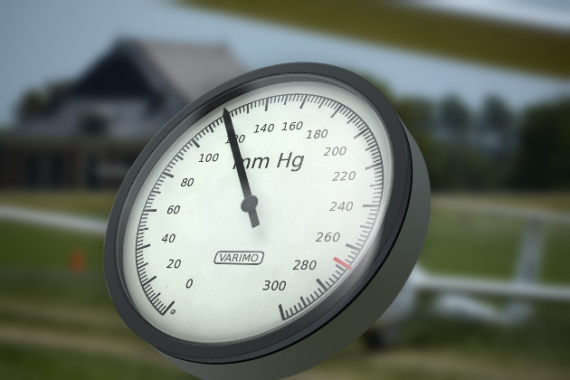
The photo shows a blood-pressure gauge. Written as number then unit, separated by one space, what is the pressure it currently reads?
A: 120 mmHg
